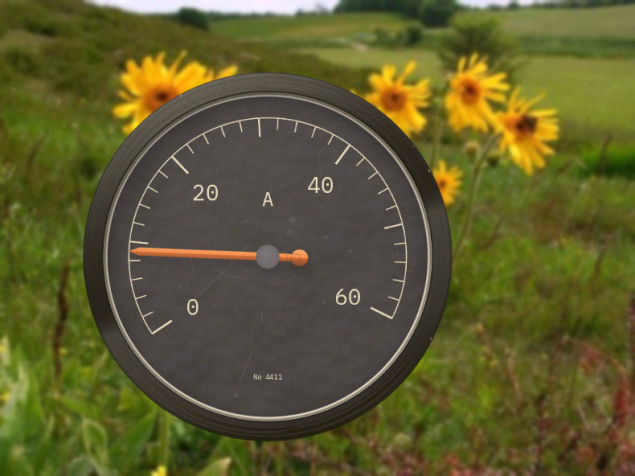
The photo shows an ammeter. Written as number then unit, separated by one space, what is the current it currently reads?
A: 9 A
